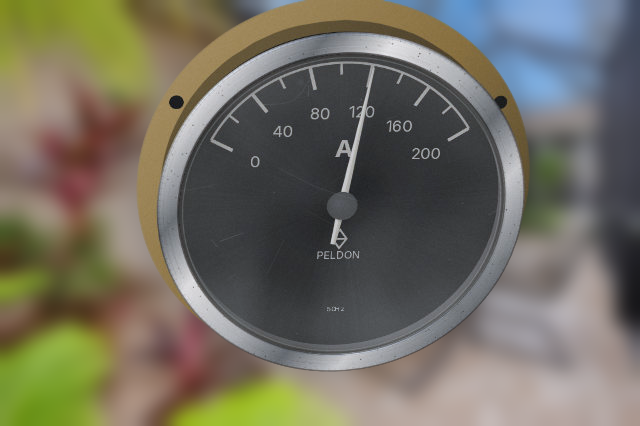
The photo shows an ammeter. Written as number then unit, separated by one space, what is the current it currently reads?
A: 120 A
